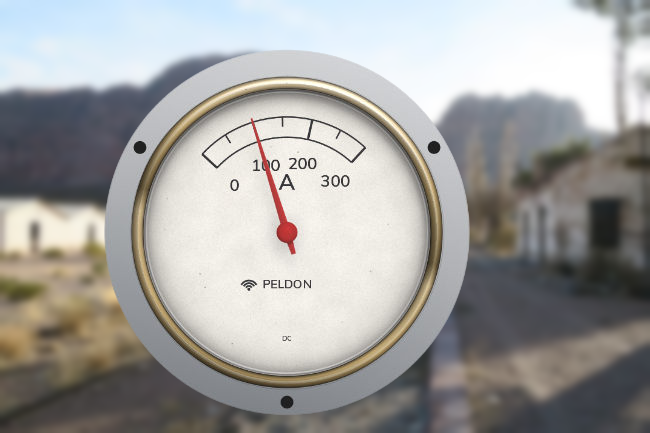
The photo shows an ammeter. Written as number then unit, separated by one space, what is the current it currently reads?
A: 100 A
